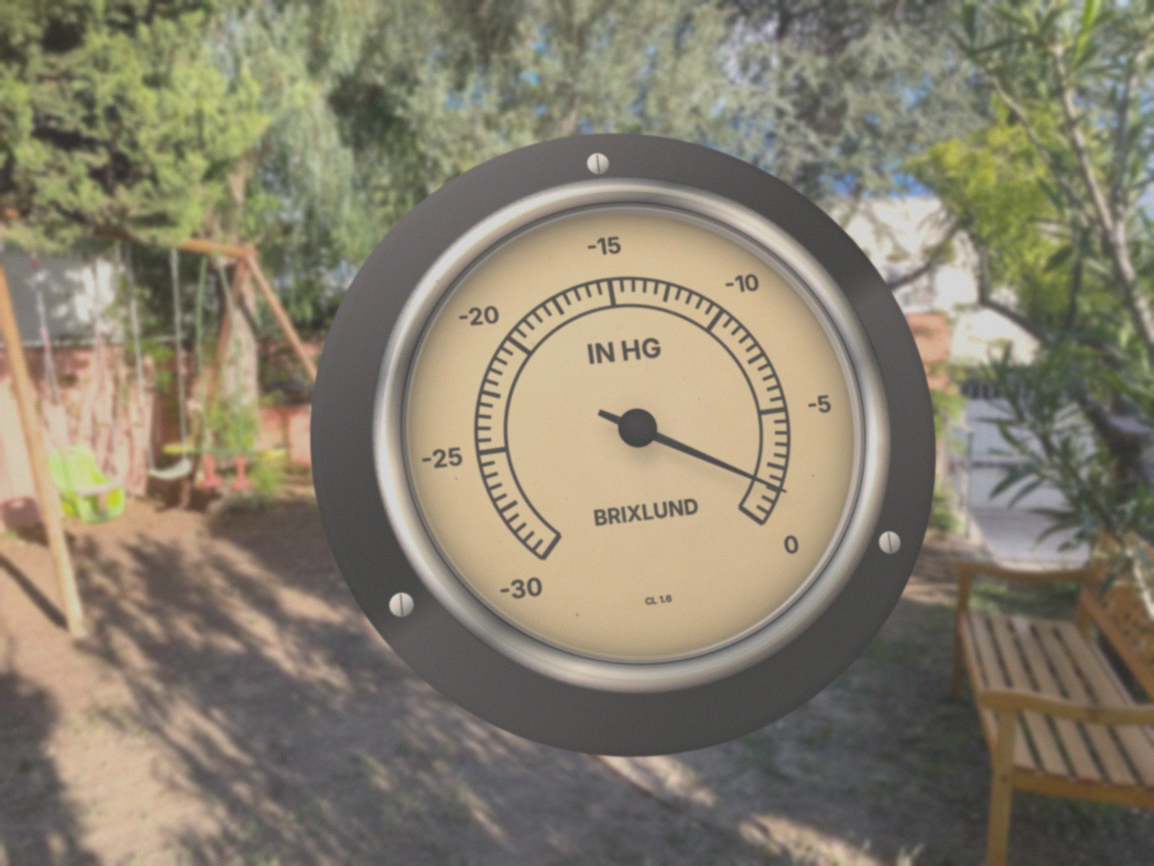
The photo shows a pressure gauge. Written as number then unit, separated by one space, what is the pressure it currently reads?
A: -1.5 inHg
